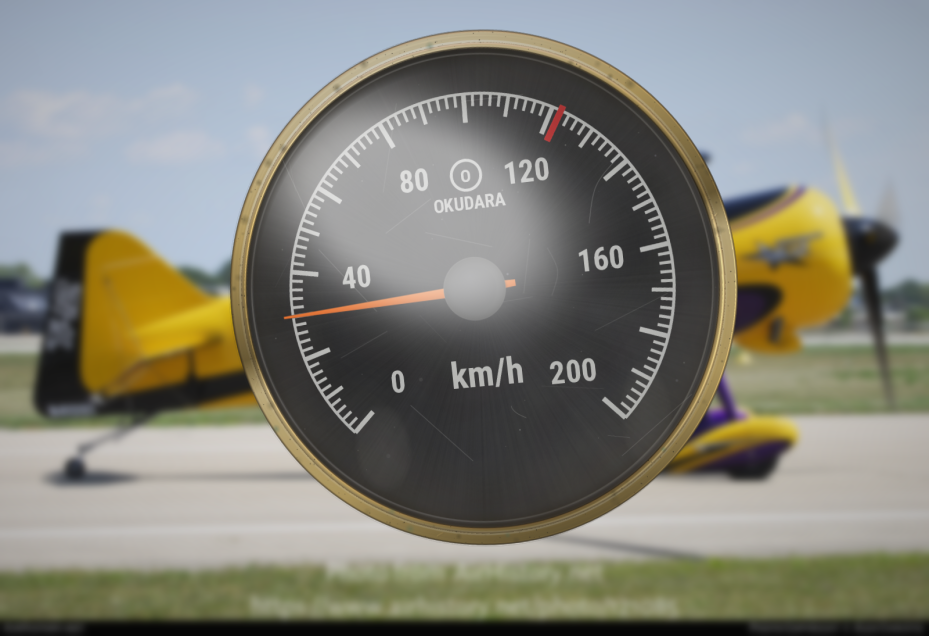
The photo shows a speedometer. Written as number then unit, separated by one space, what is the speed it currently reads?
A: 30 km/h
